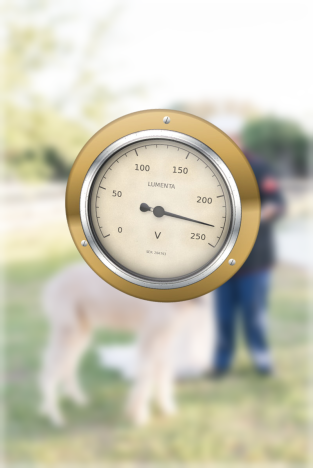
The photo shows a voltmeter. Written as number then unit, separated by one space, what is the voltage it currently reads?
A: 230 V
